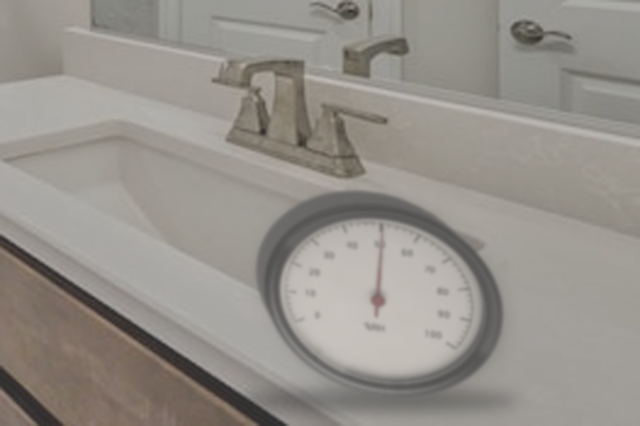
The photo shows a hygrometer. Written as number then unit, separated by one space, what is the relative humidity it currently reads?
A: 50 %
